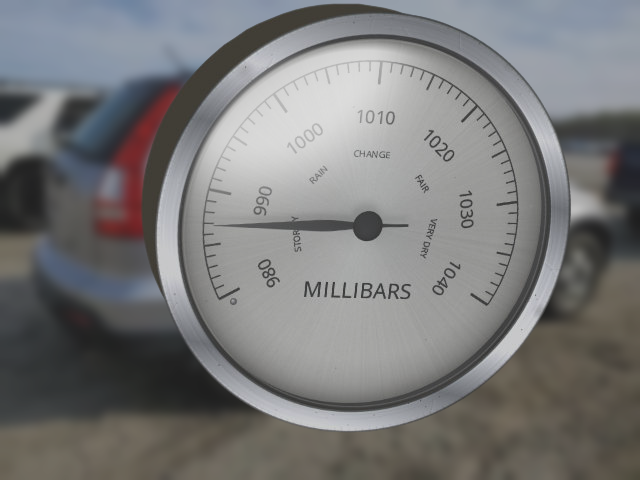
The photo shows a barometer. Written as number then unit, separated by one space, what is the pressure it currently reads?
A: 987 mbar
